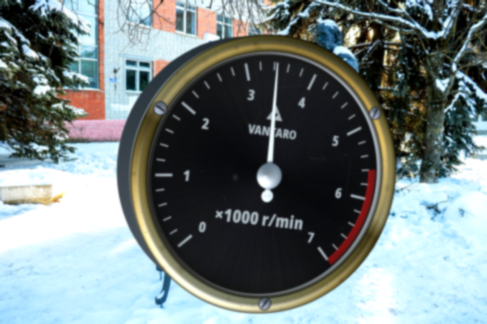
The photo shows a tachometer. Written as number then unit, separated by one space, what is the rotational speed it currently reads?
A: 3400 rpm
